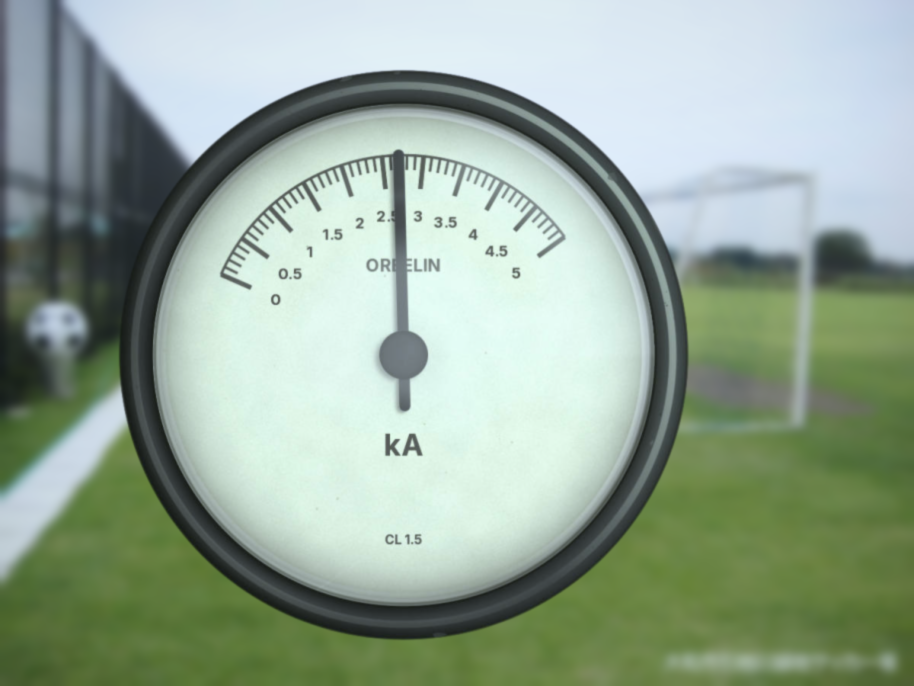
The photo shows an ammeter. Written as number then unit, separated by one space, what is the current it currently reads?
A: 2.7 kA
